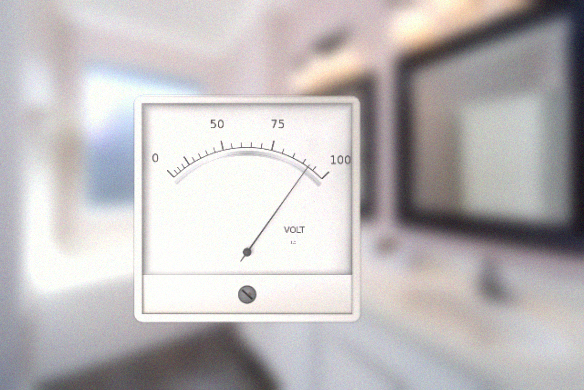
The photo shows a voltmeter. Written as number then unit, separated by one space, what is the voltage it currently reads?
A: 92.5 V
